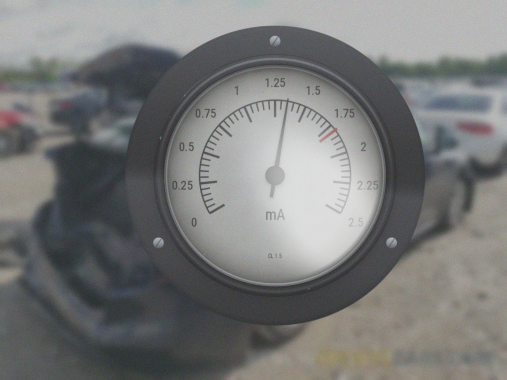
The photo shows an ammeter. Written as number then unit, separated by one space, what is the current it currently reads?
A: 1.35 mA
